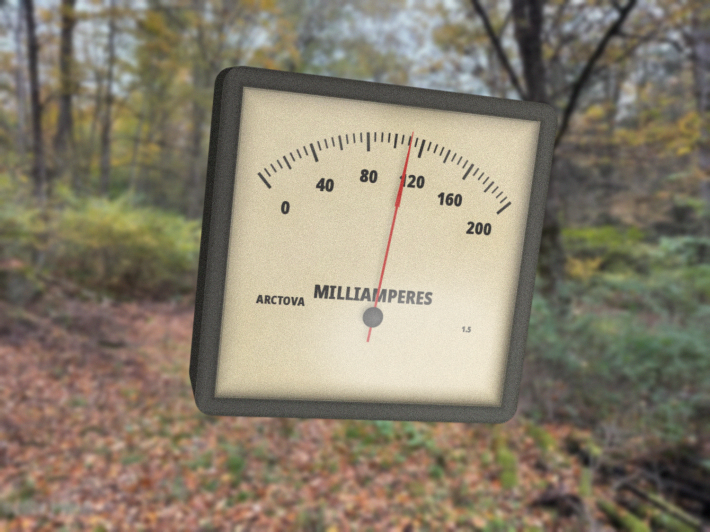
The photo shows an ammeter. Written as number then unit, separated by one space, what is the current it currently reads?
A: 110 mA
